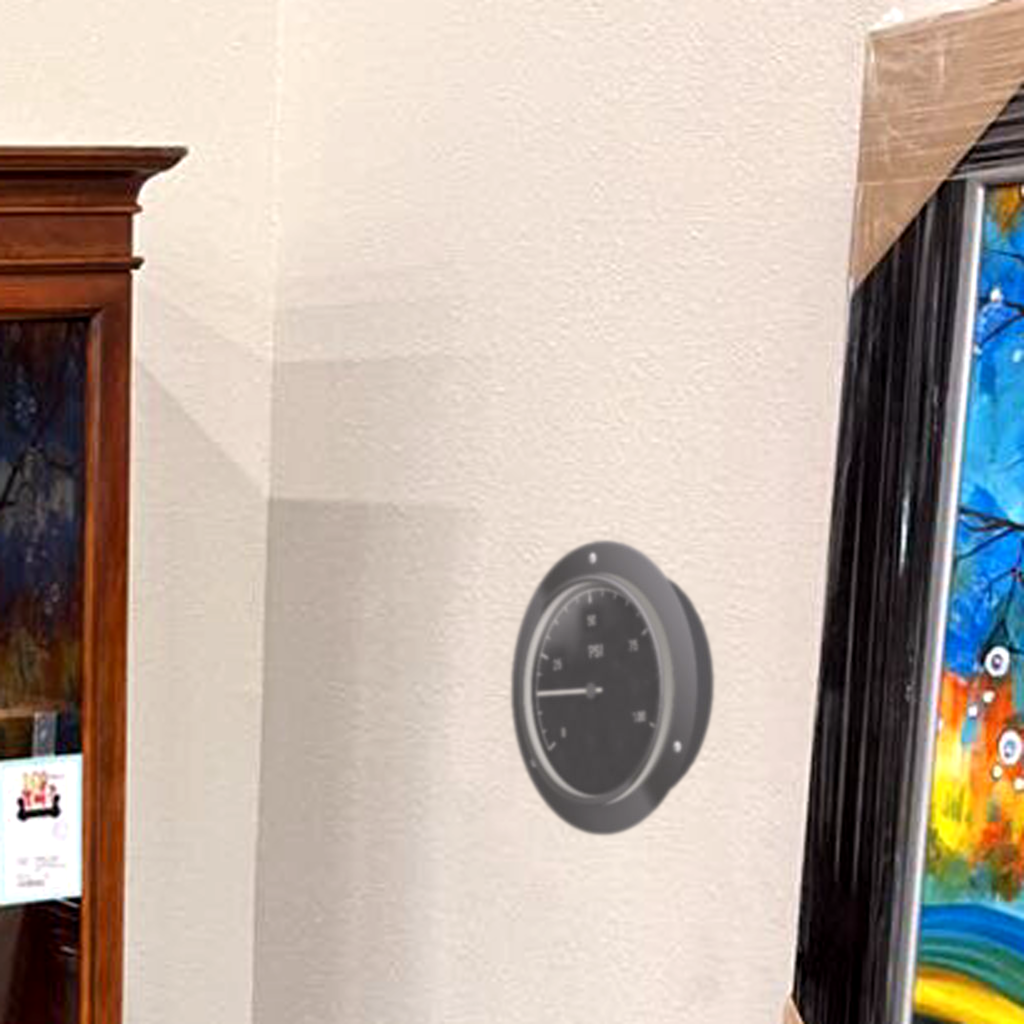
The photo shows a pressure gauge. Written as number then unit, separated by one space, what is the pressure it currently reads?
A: 15 psi
